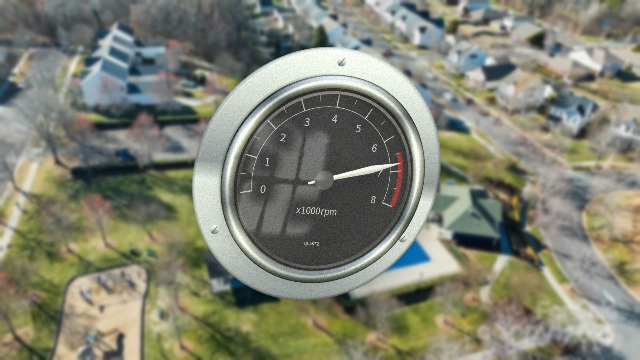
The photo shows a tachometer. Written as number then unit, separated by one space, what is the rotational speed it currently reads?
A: 6750 rpm
